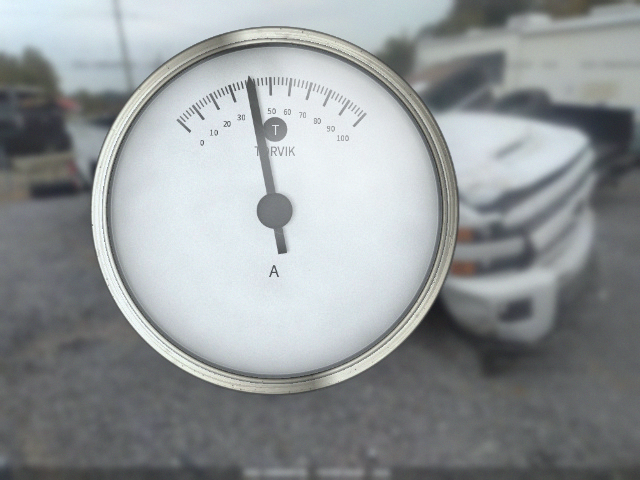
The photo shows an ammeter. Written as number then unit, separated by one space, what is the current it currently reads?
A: 40 A
